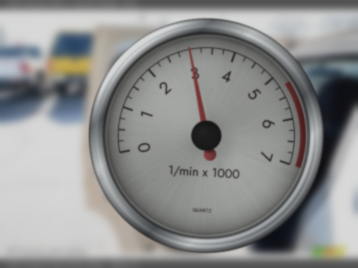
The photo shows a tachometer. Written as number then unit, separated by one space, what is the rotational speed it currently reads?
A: 3000 rpm
